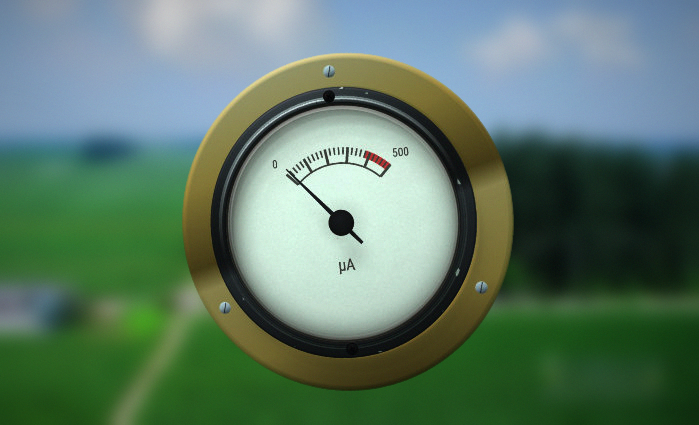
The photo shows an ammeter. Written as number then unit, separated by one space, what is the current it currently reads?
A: 20 µA
